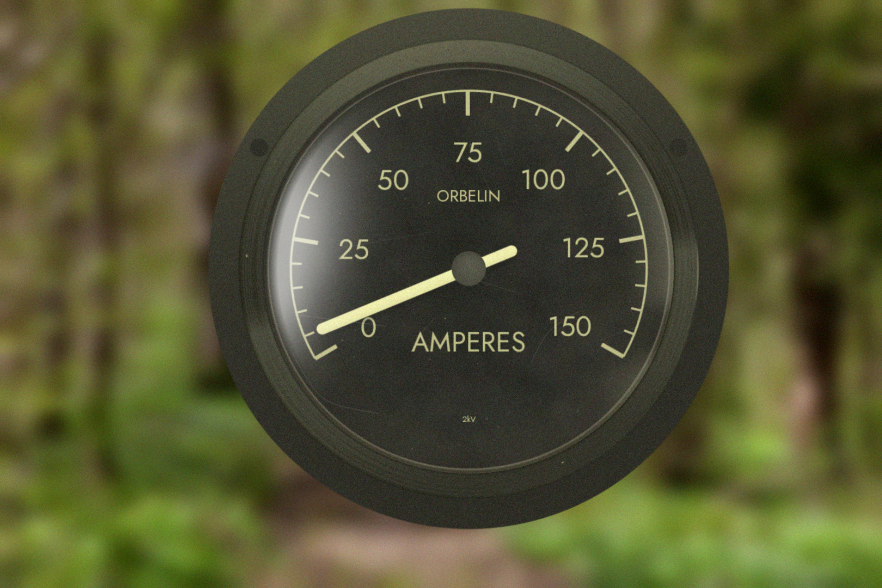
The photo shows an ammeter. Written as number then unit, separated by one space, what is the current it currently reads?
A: 5 A
